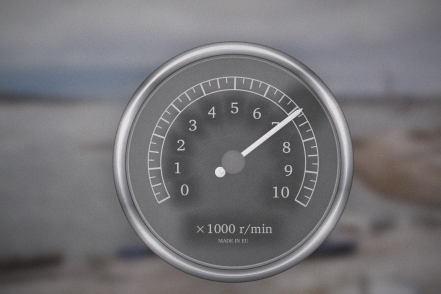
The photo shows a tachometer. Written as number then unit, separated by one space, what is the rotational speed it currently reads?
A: 7125 rpm
